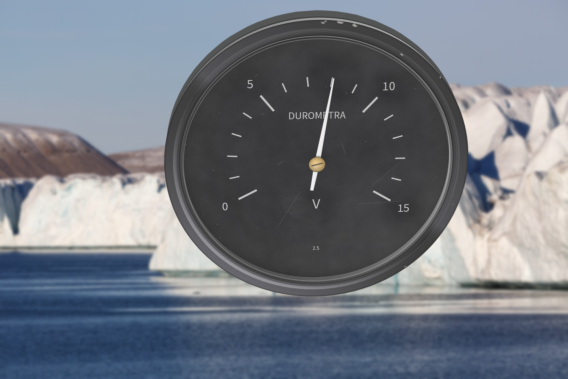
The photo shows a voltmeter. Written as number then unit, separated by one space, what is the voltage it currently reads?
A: 8 V
